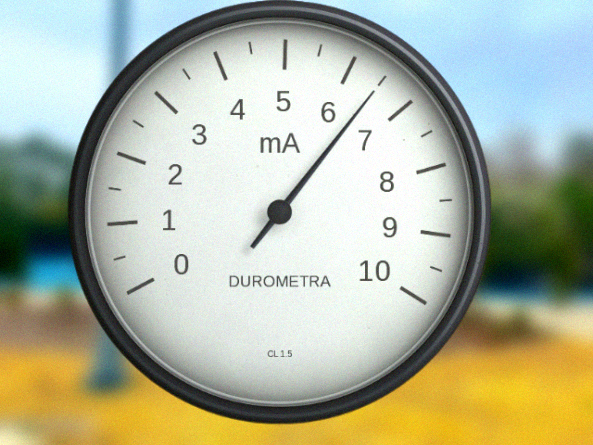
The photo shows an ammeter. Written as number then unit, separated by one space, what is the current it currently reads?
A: 6.5 mA
